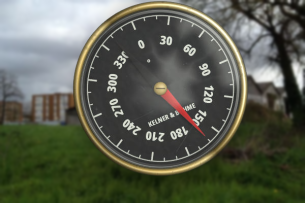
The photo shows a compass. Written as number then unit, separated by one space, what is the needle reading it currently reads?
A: 160 °
